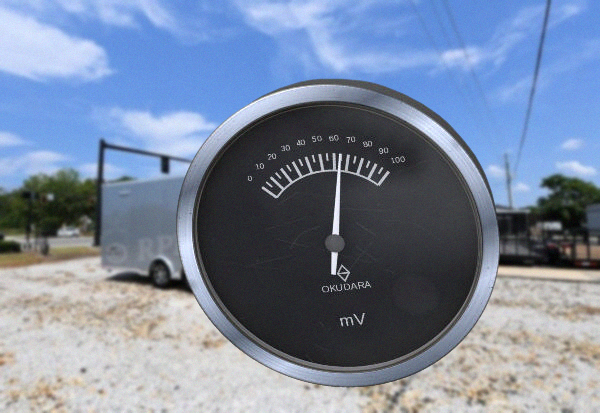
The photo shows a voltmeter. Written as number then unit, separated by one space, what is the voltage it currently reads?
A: 65 mV
